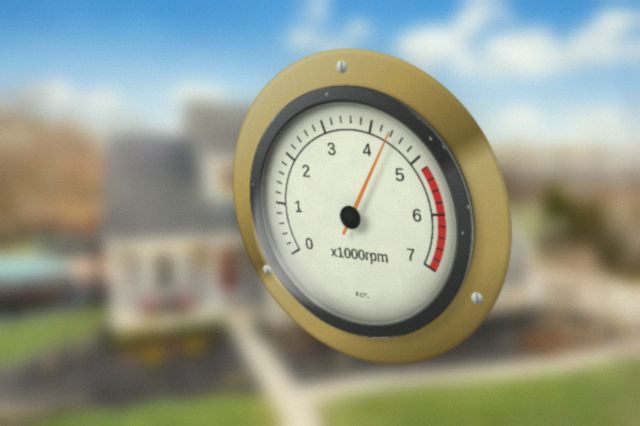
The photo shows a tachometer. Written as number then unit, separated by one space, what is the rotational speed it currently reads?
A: 4400 rpm
